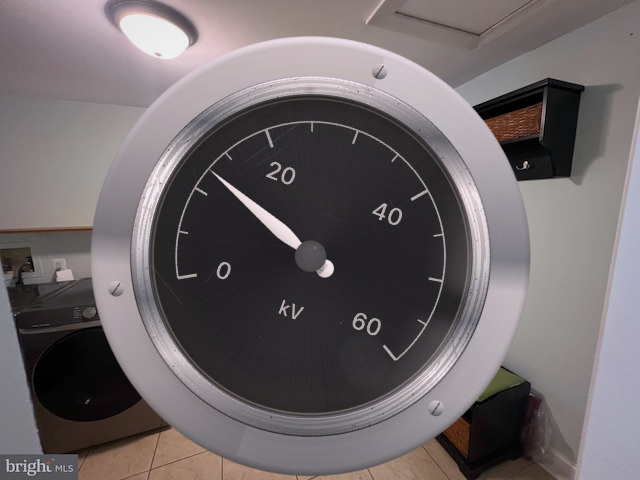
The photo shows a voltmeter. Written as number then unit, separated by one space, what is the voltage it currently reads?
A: 12.5 kV
